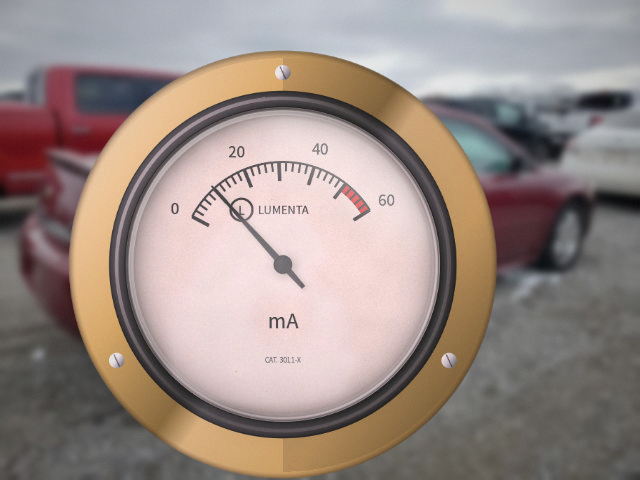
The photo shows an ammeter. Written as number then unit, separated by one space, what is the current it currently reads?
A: 10 mA
